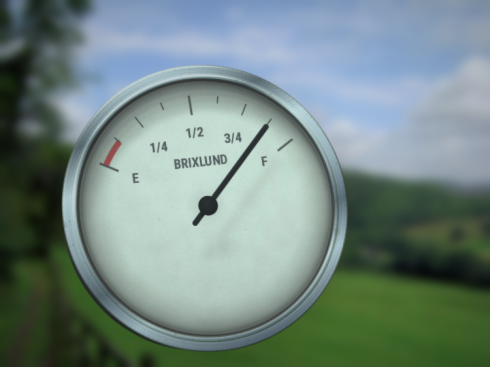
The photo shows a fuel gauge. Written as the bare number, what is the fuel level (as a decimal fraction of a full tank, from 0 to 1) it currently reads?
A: 0.875
